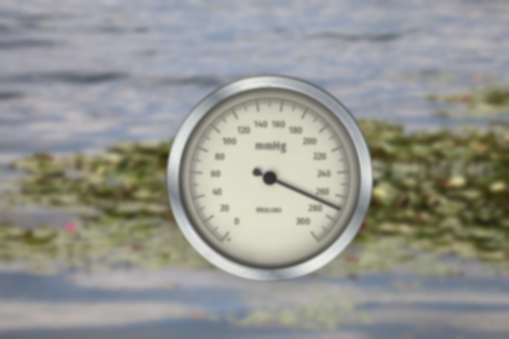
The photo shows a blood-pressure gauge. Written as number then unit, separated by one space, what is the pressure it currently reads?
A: 270 mmHg
